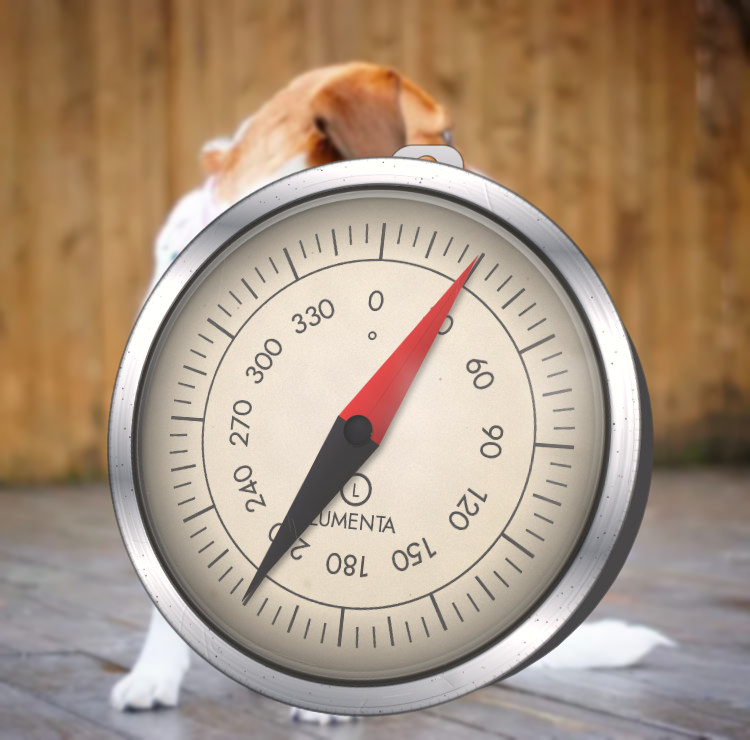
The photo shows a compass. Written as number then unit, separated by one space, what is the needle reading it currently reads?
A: 30 °
